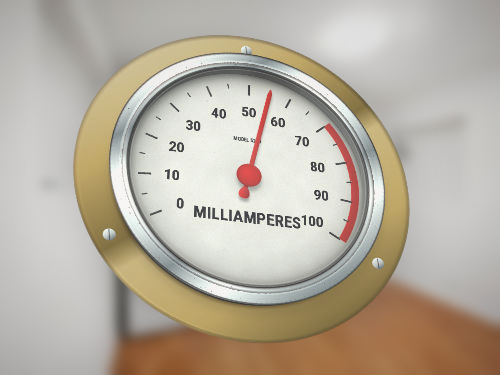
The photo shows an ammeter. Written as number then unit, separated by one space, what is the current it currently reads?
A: 55 mA
